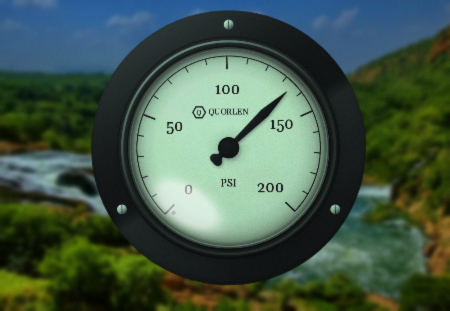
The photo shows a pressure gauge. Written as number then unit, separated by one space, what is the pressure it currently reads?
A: 135 psi
